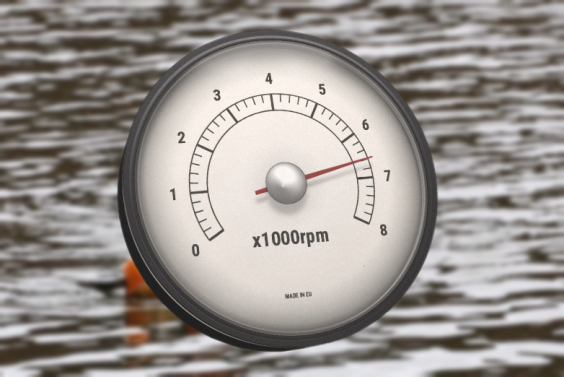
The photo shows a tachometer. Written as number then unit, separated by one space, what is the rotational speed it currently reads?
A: 6600 rpm
